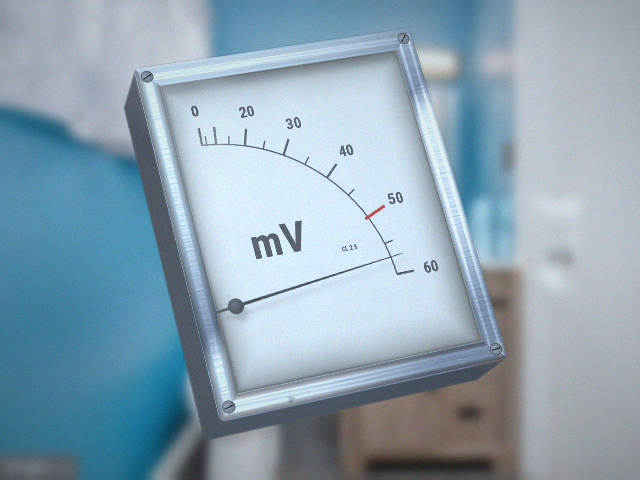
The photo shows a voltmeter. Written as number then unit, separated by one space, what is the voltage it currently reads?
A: 57.5 mV
